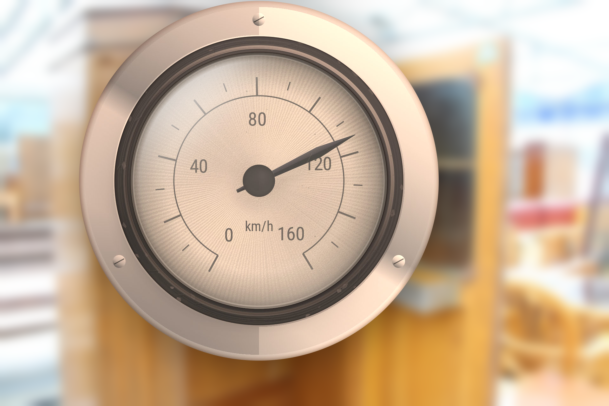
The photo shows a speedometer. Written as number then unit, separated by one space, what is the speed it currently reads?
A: 115 km/h
